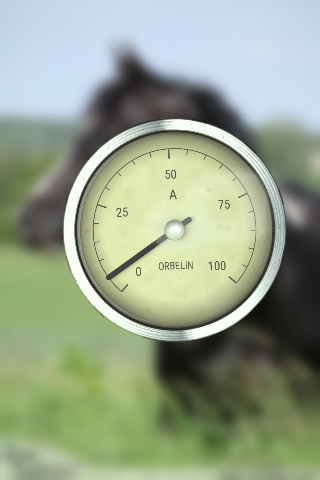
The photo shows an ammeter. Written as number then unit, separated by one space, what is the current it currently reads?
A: 5 A
